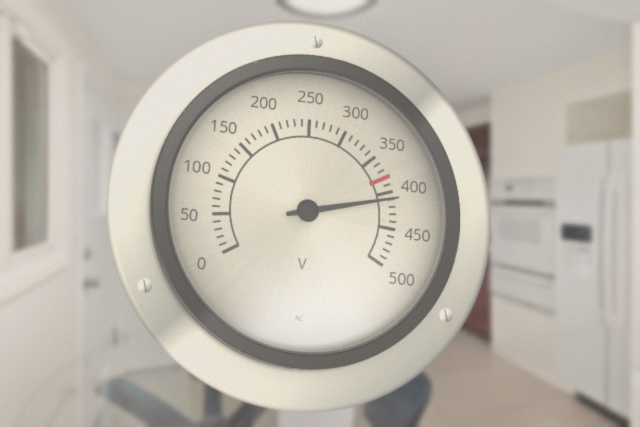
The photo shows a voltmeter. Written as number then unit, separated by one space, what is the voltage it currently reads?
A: 410 V
